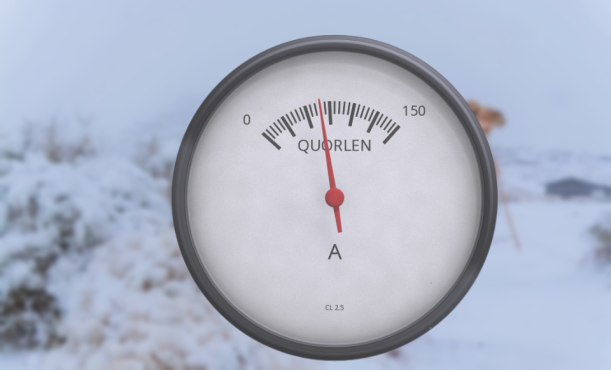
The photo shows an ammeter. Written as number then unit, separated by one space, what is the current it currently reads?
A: 65 A
